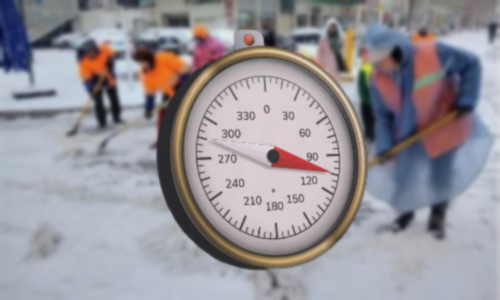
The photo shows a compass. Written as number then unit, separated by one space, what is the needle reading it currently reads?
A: 105 °
